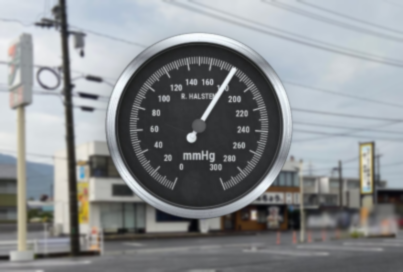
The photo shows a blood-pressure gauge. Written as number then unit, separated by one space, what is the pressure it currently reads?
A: 180 mmHg
